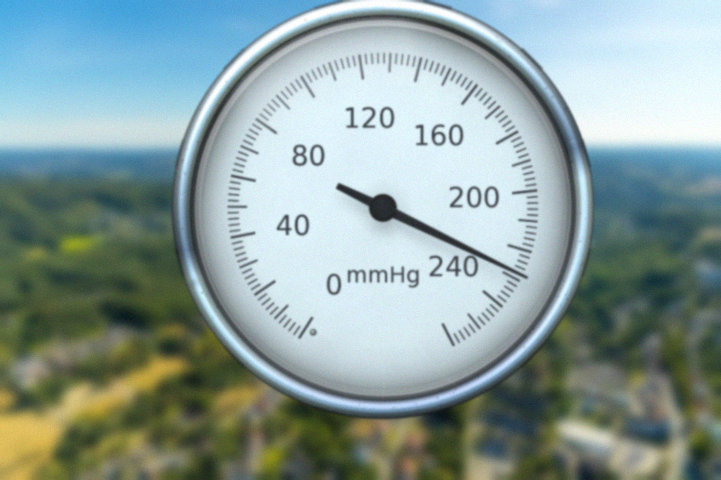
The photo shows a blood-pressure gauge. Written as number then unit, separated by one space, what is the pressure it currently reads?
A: 228 mmHg
